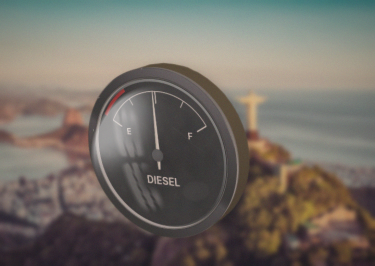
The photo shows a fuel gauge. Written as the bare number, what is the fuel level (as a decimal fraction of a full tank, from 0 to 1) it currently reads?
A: 0.5
